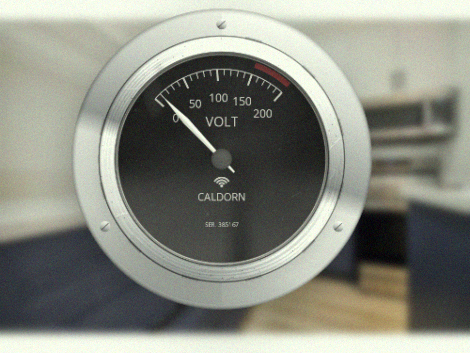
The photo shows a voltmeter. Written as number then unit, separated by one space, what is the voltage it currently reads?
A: 10 V
